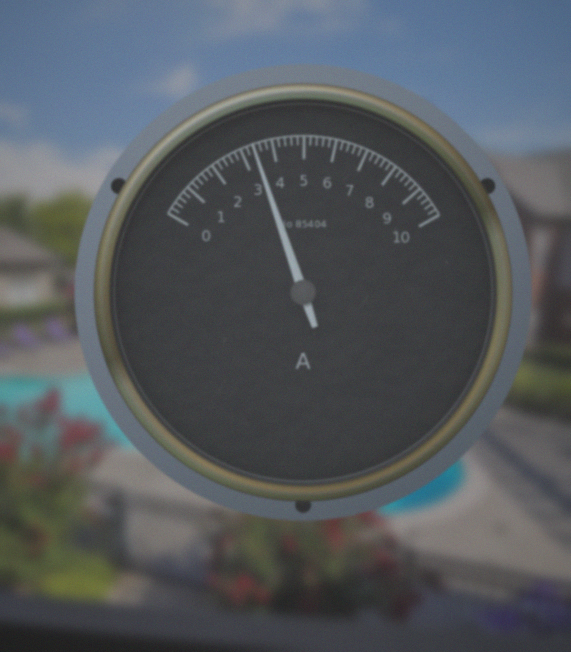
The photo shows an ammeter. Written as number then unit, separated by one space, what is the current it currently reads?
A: 3.4 A
